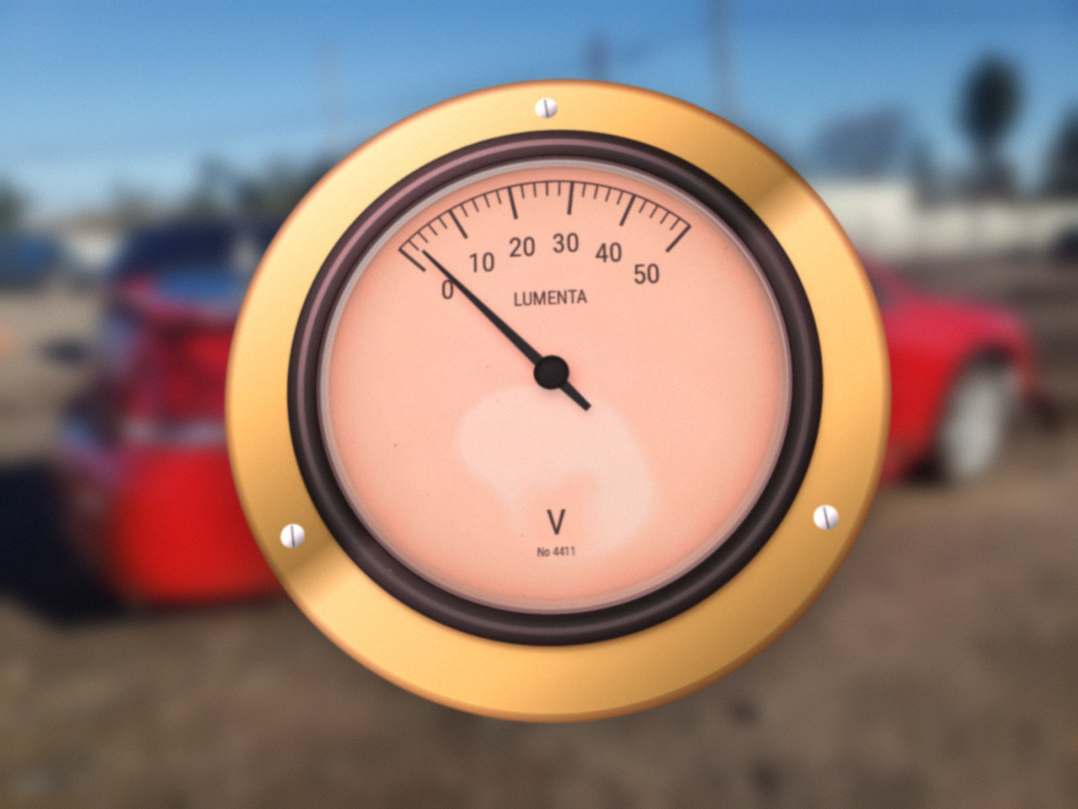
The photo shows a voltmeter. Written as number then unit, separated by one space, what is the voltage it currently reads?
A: 2 V
